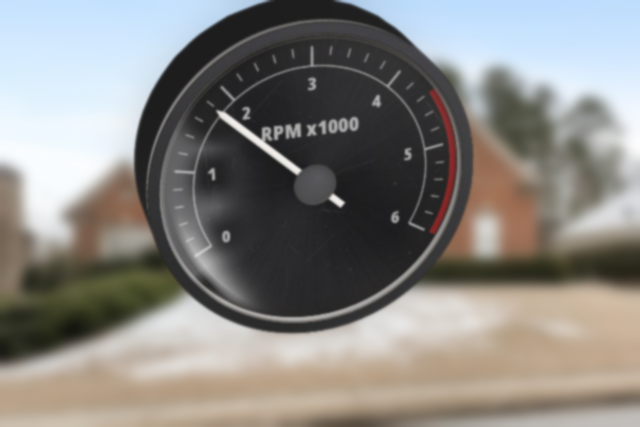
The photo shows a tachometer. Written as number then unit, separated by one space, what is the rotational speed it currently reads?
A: 1800 rpm
